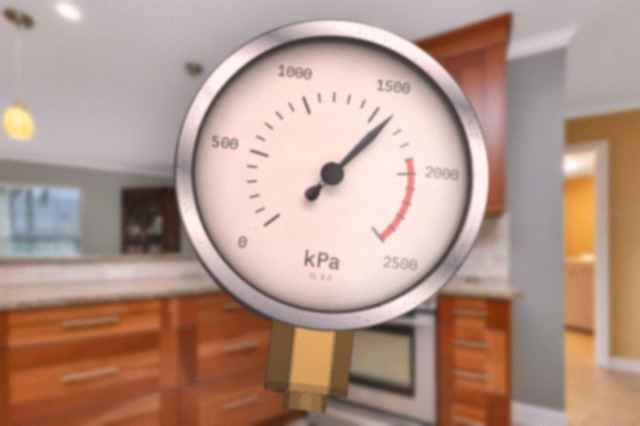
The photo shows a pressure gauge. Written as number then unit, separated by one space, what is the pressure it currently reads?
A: 1600 kPa
